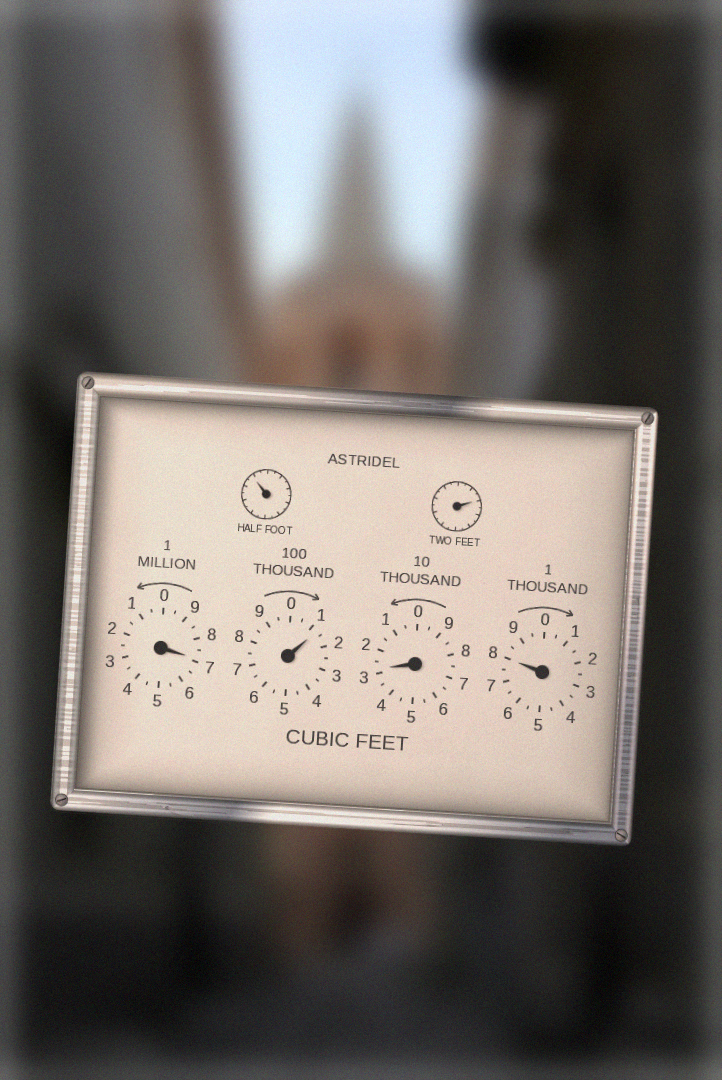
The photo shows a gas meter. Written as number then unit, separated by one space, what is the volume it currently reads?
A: 712800 ft³
